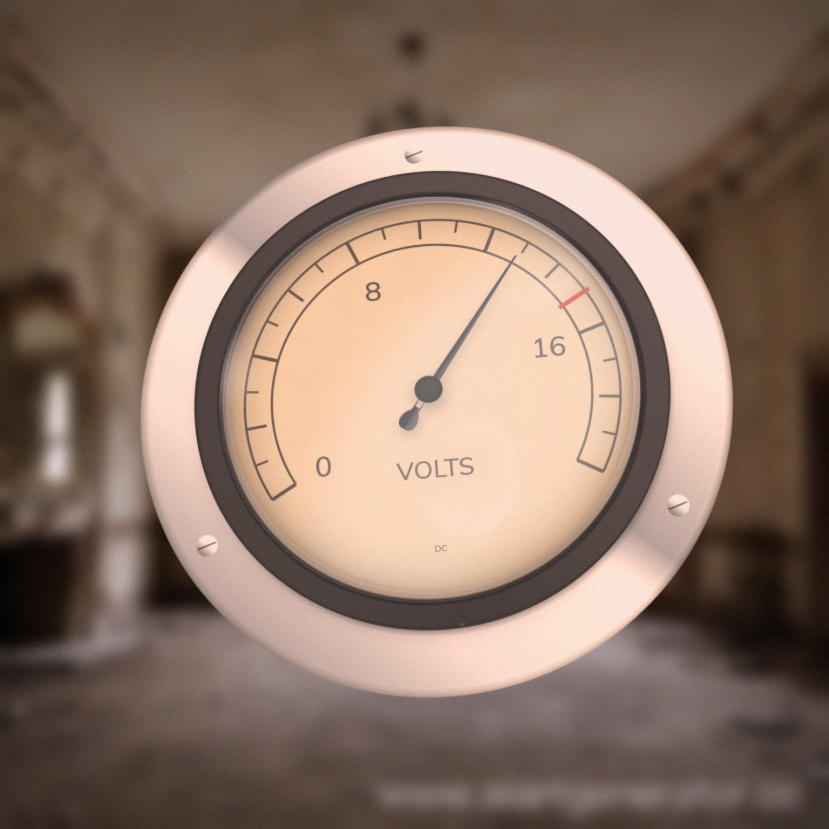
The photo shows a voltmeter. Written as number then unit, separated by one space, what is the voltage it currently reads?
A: 13 V
